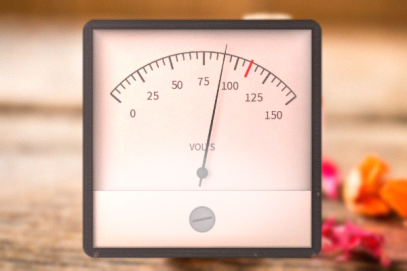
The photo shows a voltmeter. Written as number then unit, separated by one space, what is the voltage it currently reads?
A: 90 V
